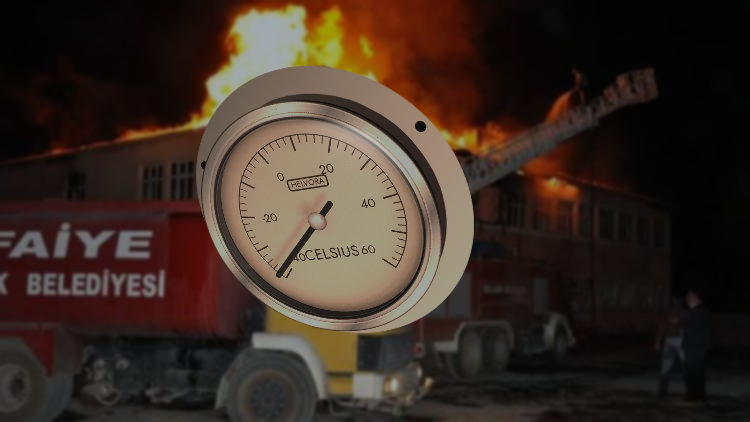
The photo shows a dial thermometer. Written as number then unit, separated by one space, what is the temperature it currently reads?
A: -38 °C
